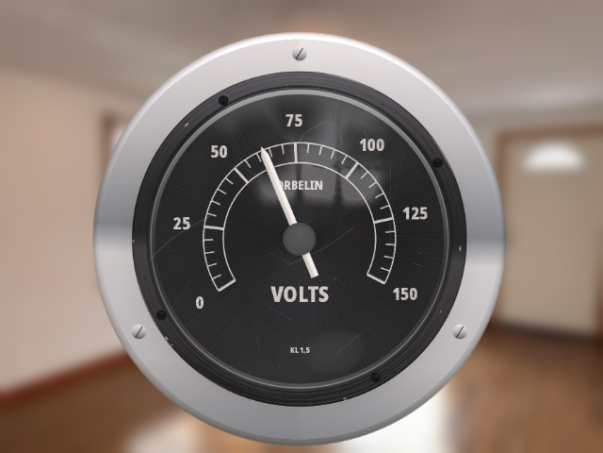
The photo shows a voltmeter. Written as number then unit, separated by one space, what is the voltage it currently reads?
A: 62.5 V
